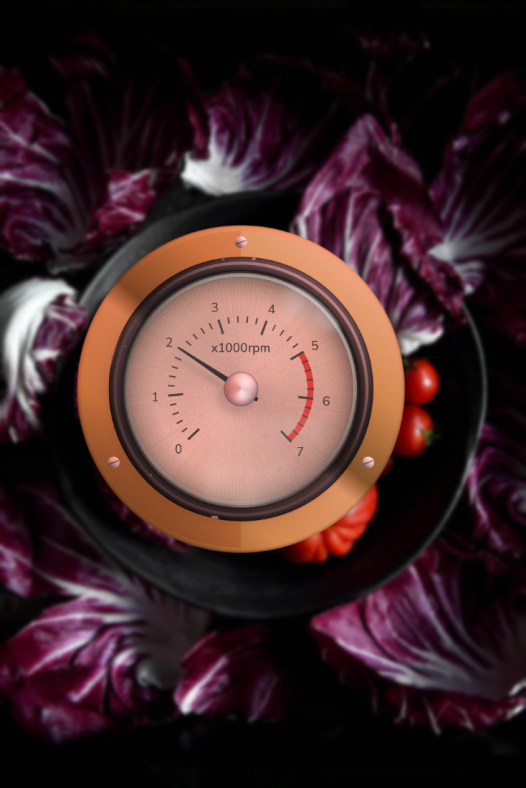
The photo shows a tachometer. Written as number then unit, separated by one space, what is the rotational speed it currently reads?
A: 2000 rpm
